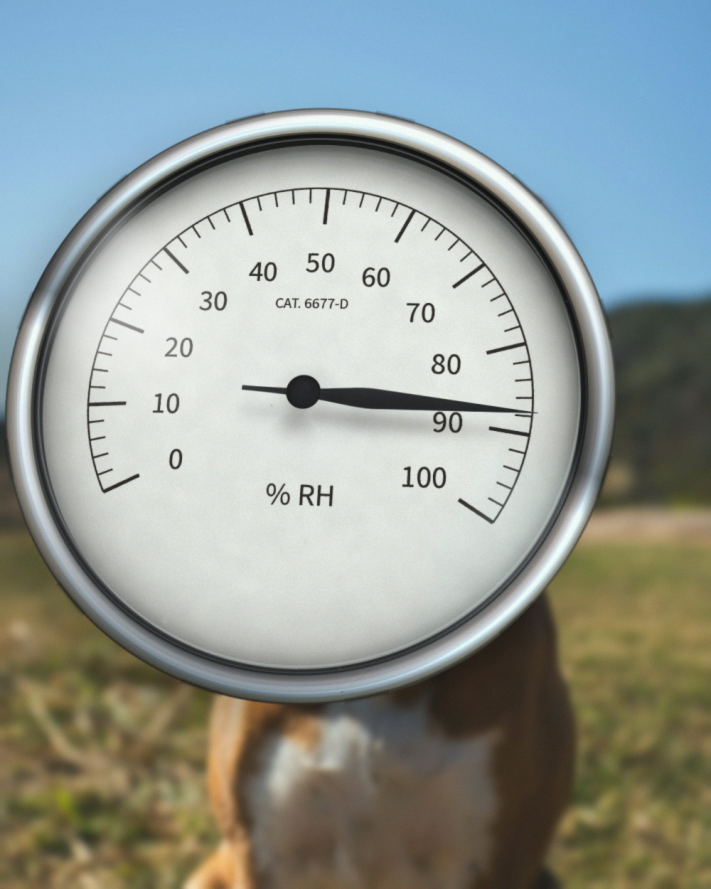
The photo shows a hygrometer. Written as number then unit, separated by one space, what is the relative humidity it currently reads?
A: 88 %
